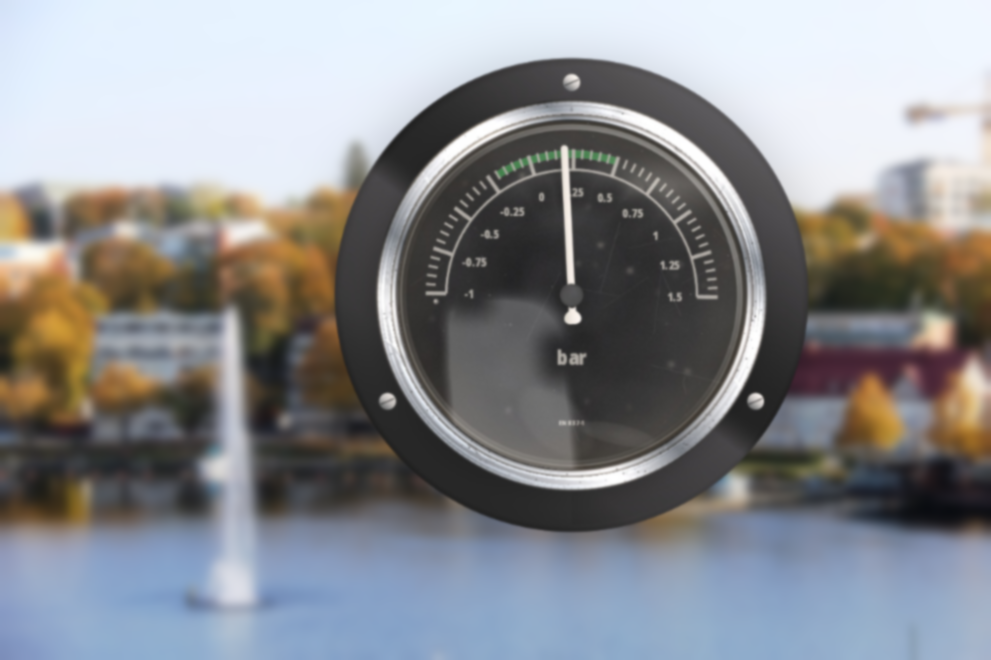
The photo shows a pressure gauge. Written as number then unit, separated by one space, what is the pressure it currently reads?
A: 0.2 bar
